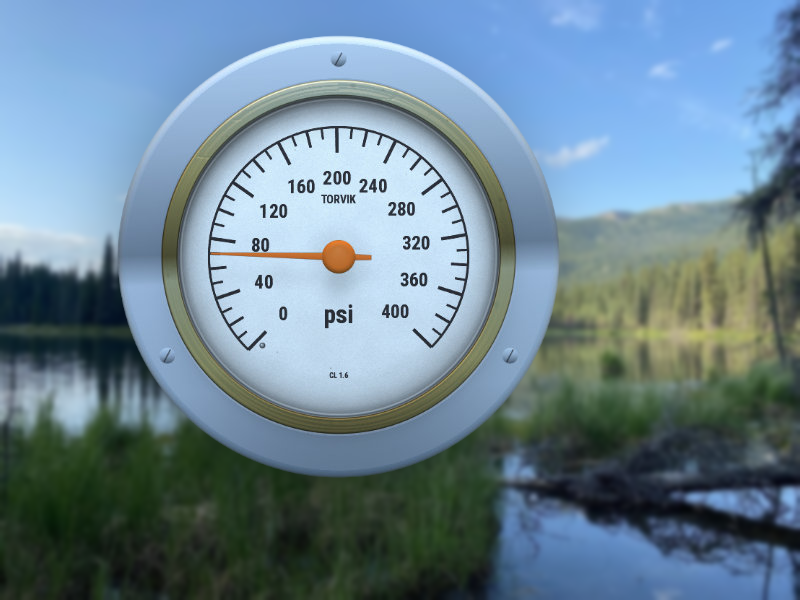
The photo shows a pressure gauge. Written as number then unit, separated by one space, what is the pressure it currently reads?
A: 70 psi
